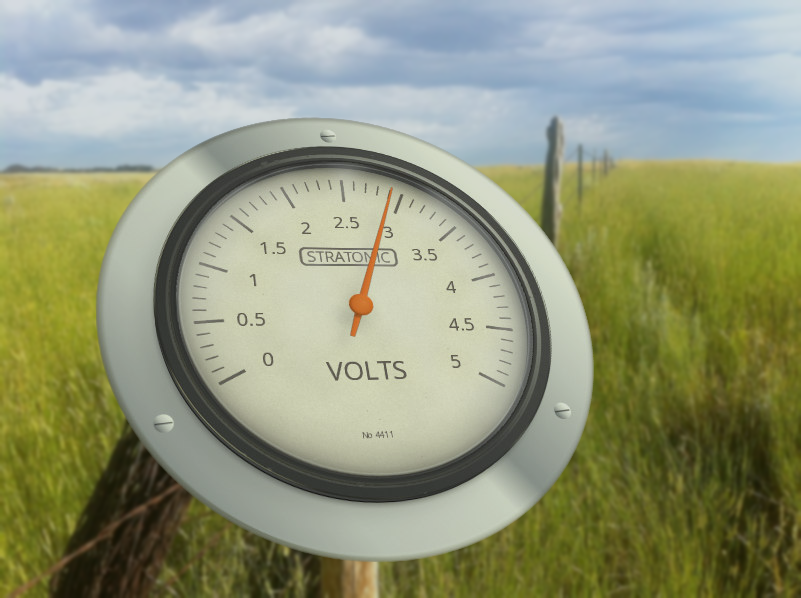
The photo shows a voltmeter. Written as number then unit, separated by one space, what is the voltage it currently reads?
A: 2.9 V
